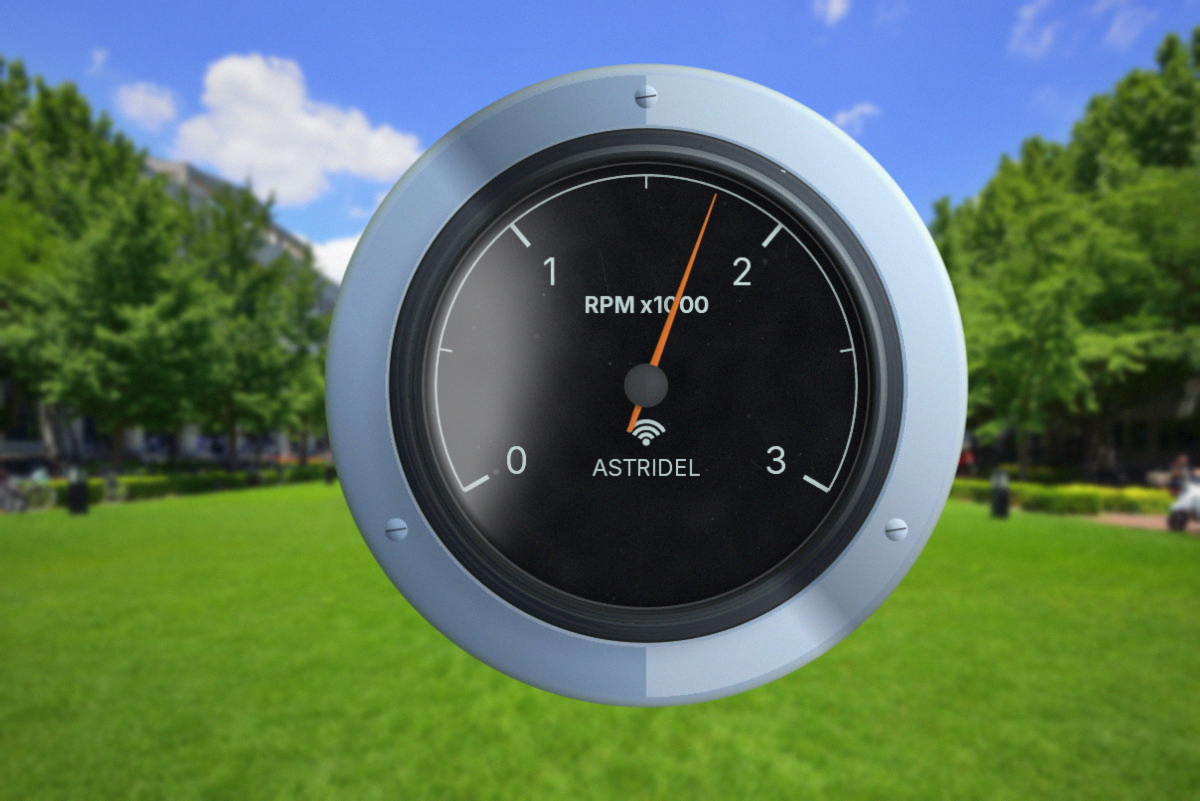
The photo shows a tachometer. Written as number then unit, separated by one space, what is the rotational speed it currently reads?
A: 1750 rpm
